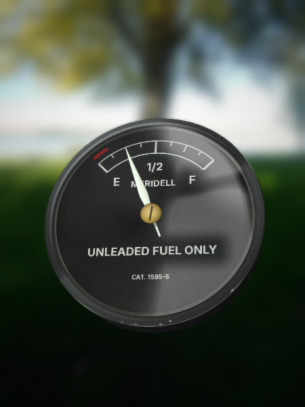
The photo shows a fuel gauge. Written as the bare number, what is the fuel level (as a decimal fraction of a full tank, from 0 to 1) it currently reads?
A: 0.25
